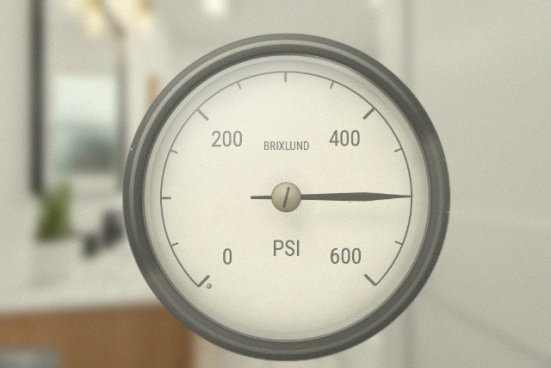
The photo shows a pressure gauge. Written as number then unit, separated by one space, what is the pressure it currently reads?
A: 500 psi
